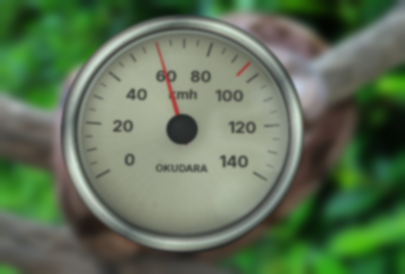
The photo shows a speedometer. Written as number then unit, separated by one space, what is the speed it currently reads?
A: 60 km/h
